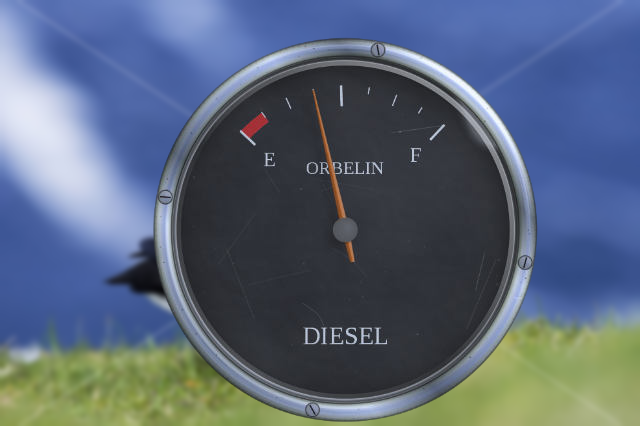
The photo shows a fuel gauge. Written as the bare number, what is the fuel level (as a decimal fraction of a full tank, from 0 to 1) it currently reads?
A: 0.375
